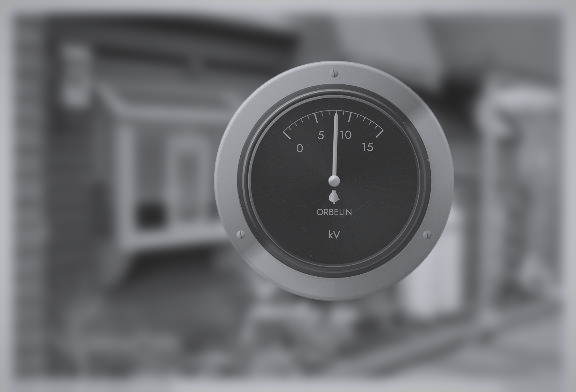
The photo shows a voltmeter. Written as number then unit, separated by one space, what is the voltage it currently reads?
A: 8 kV
